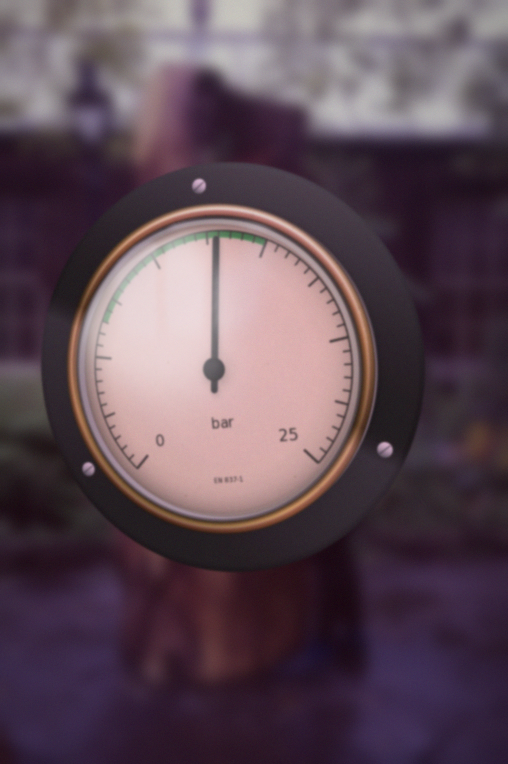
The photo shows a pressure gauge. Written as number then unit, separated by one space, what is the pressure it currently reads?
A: 13 bar
